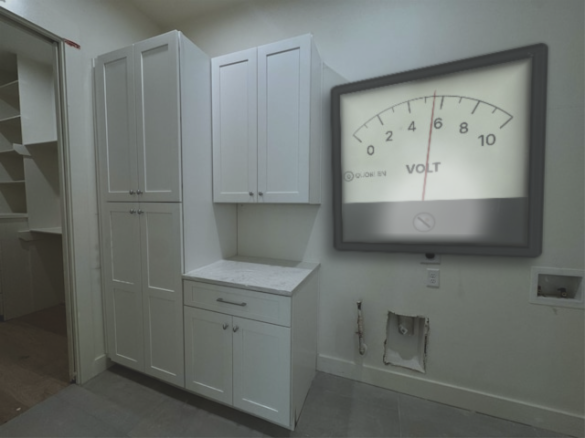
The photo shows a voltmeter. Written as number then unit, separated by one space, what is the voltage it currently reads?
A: 5.5 V
